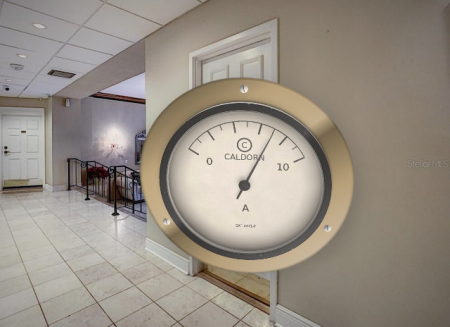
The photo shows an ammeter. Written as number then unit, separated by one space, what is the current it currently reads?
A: 7 A
